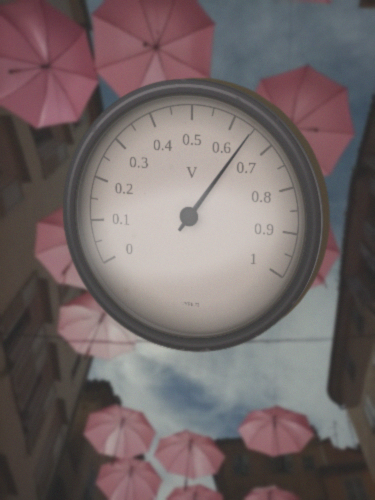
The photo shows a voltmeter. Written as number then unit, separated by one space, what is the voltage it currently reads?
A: 0.65 V
